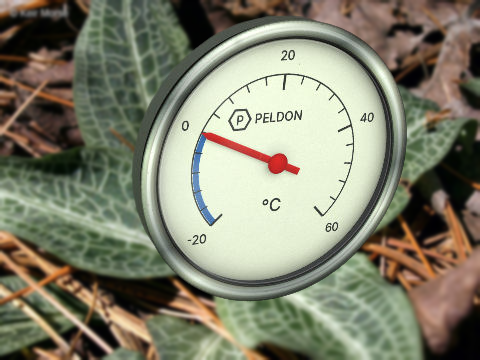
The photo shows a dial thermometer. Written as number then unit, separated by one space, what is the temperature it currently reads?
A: 0 °C
